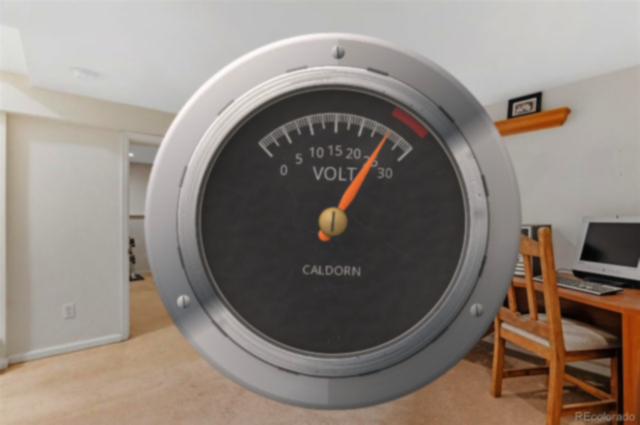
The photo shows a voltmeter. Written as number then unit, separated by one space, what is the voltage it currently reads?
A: 25 V
